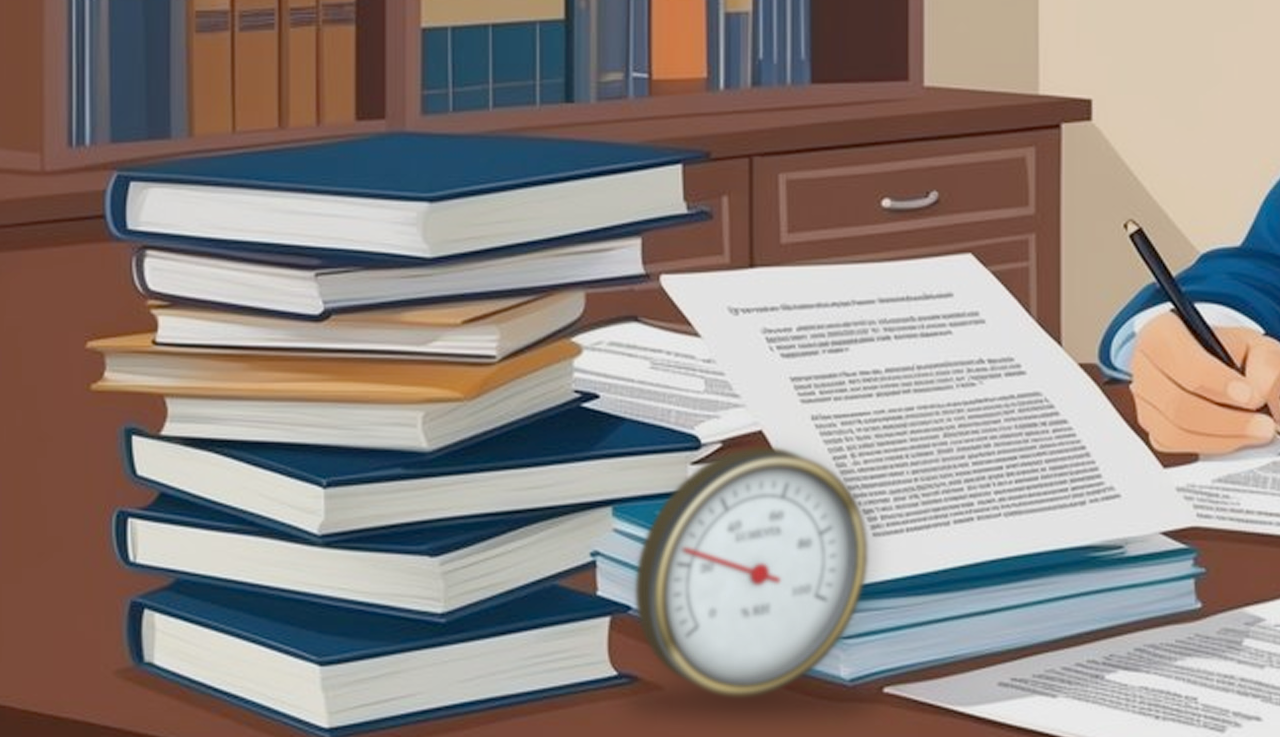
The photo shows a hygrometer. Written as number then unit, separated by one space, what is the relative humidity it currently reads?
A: 24 %
